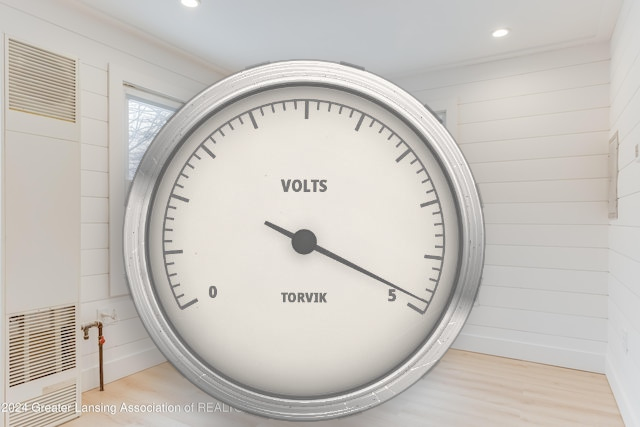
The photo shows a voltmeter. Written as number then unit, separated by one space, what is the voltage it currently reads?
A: 4.9 V
